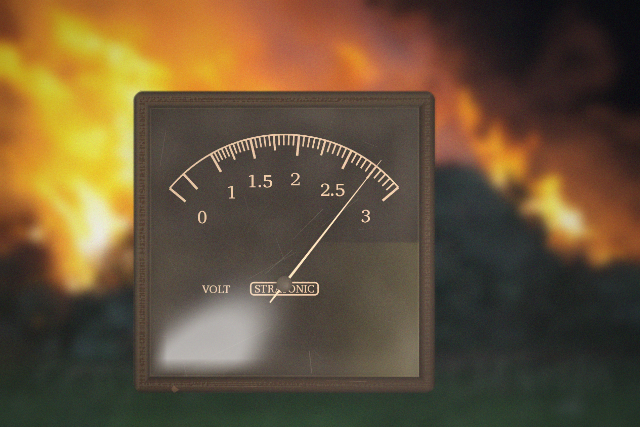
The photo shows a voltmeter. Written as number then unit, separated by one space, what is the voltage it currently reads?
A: 2.75 V
